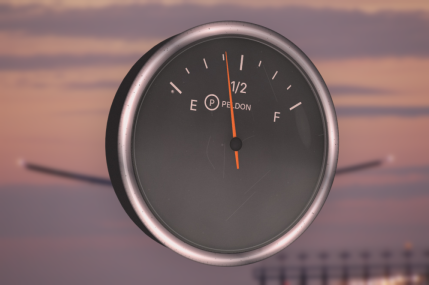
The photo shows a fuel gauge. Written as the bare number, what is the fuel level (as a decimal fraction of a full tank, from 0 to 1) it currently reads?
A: 0.375
